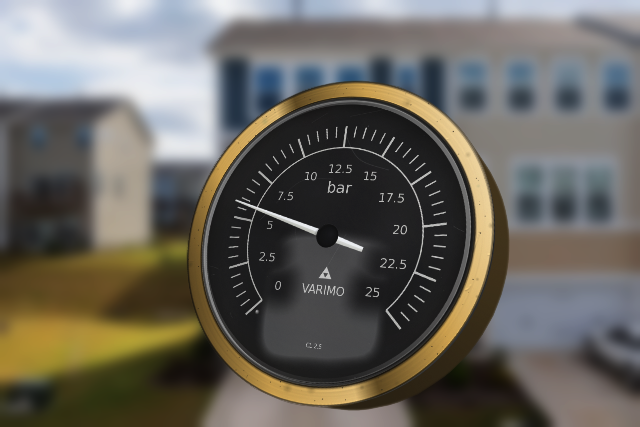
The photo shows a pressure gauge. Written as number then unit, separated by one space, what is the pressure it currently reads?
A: 5.75 bar
